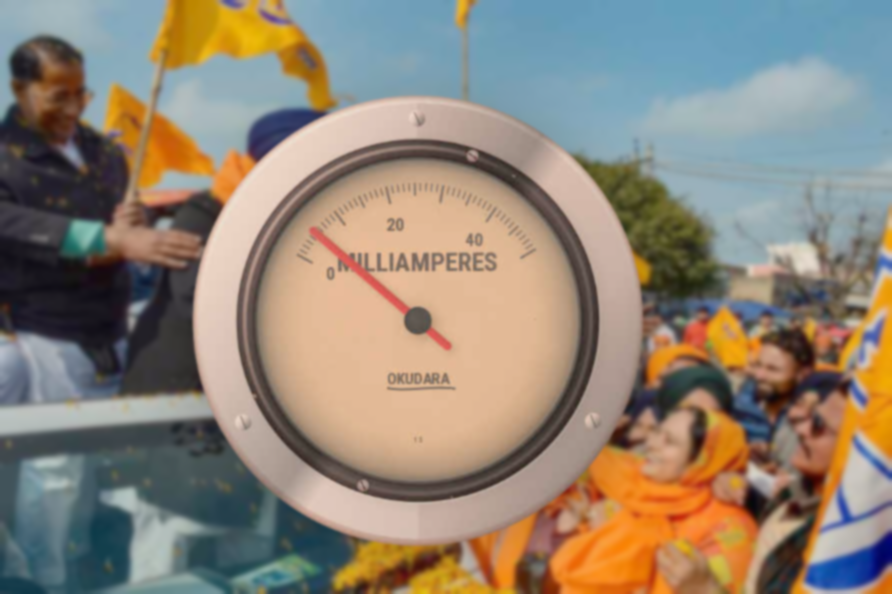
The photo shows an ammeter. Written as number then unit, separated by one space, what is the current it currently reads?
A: 5 mA
